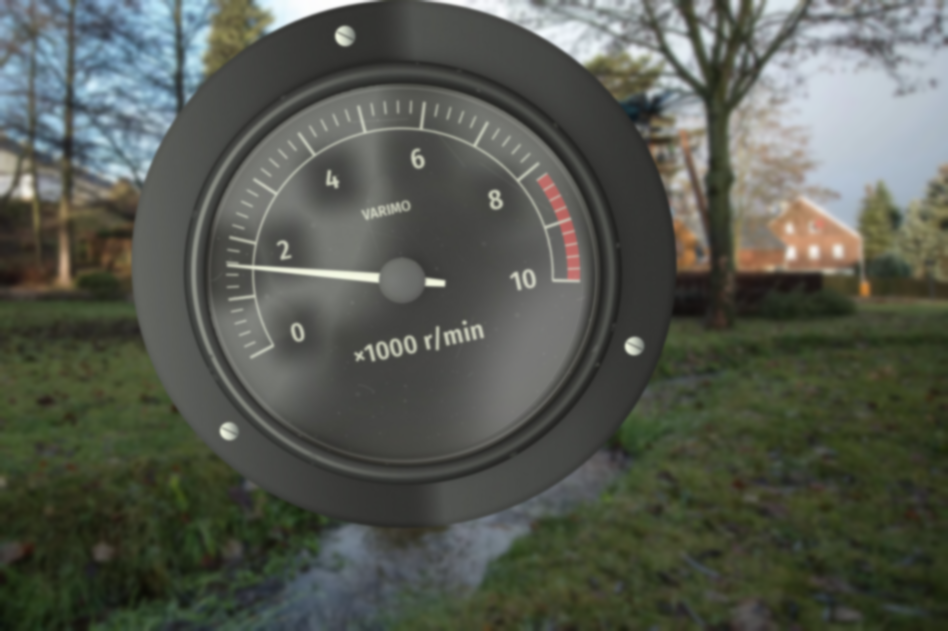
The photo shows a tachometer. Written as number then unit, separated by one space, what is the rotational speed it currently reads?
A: 1600 rpm
